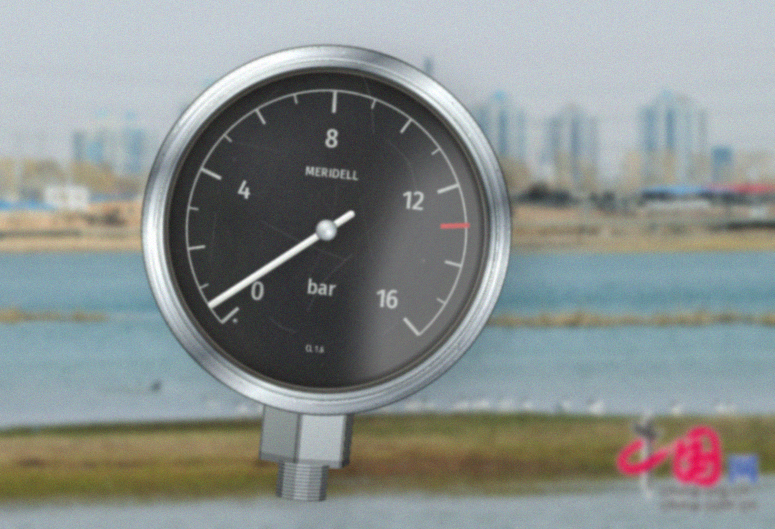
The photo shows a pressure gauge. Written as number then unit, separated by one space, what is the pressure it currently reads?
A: 0.5 bar
